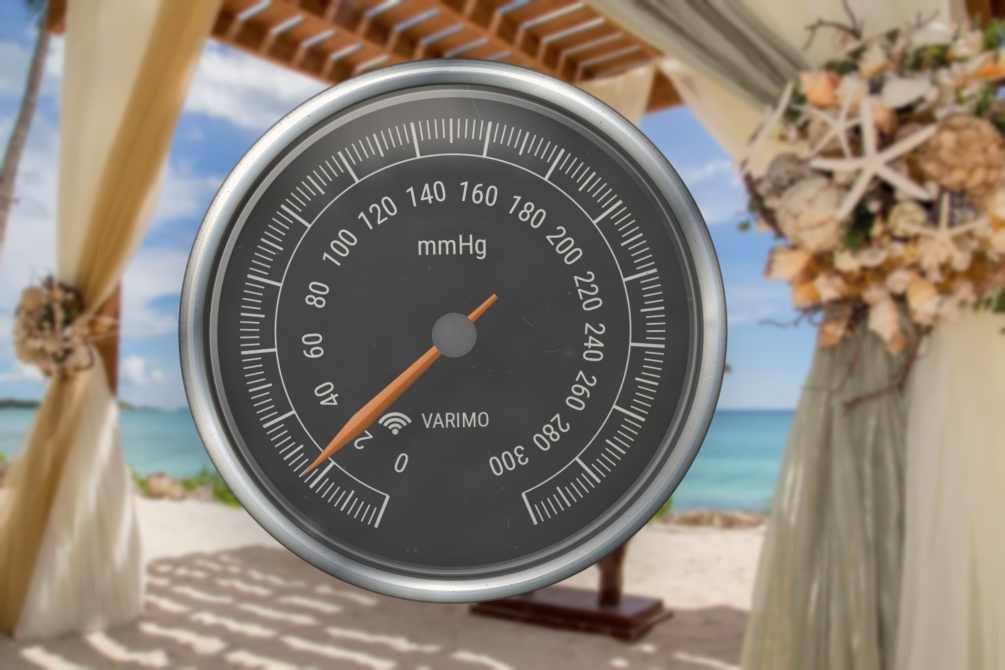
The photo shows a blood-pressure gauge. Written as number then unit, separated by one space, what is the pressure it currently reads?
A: 24 mmHg
